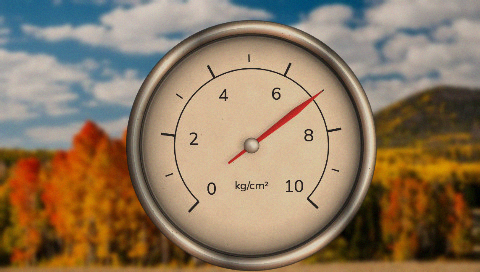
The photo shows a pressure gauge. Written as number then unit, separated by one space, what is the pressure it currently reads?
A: 7 kg/cm²
